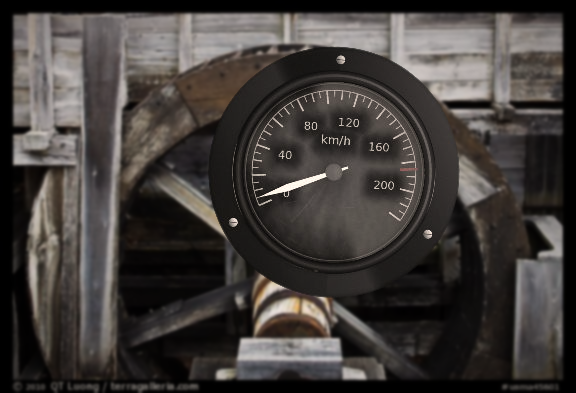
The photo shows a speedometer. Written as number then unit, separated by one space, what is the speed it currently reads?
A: 5 km/h
